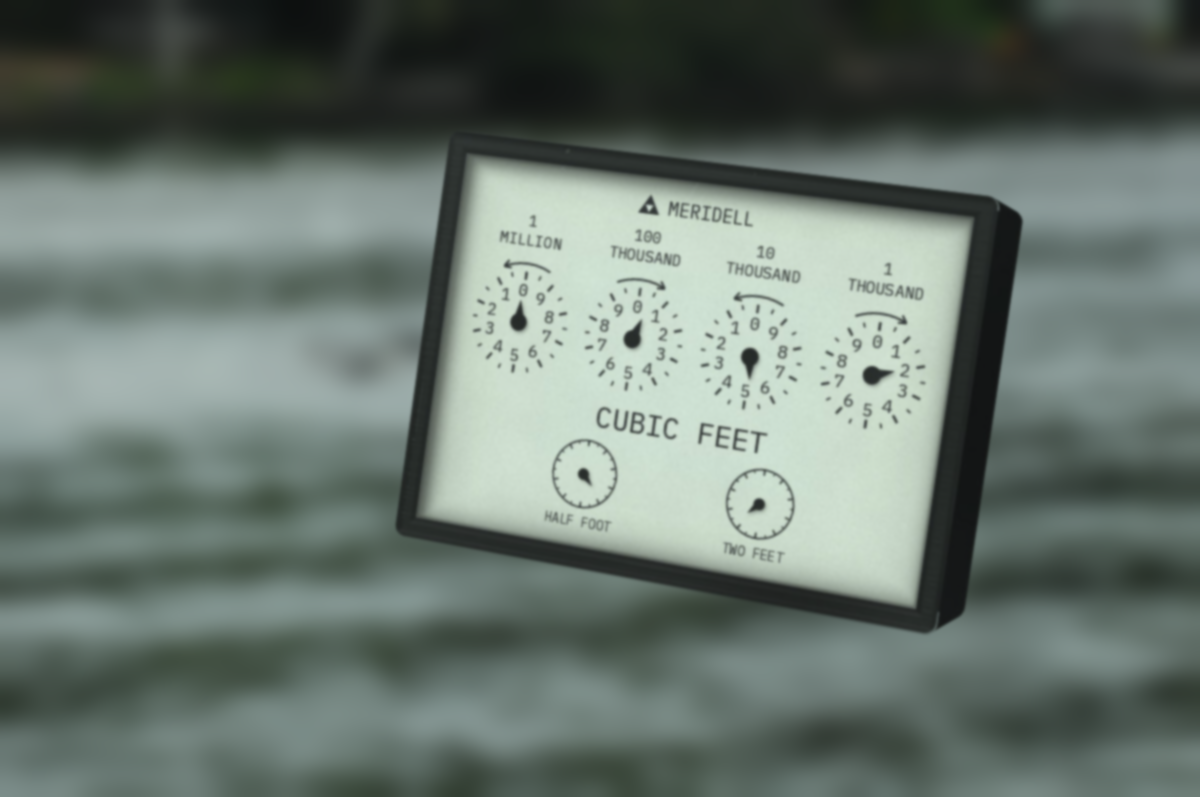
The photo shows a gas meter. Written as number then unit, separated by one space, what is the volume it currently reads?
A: 5200 ft³
